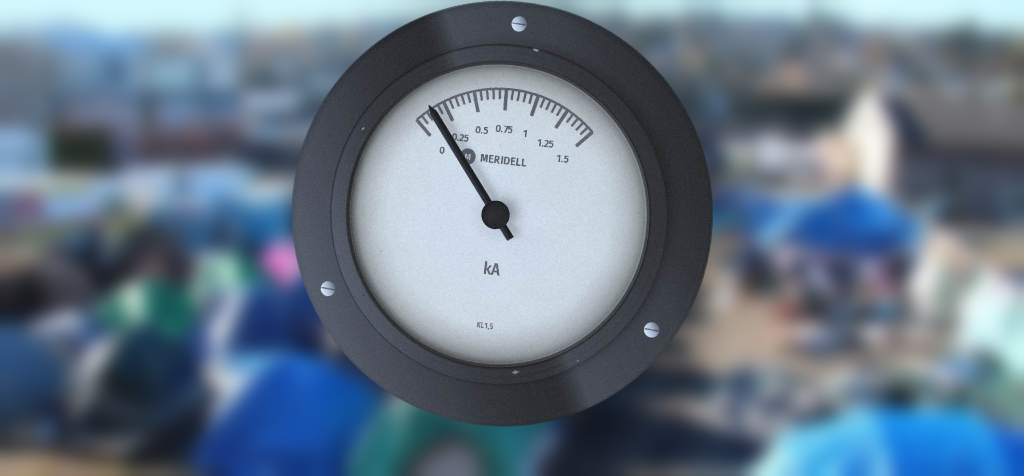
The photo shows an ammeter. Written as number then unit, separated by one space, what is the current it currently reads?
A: 0.15 kA
